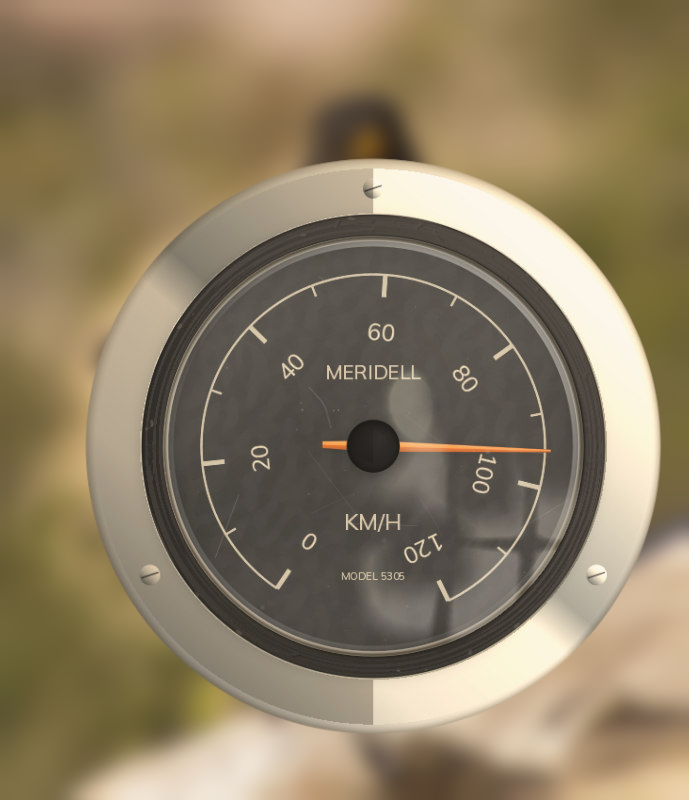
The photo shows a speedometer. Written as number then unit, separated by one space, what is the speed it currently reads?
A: 95 km/h
